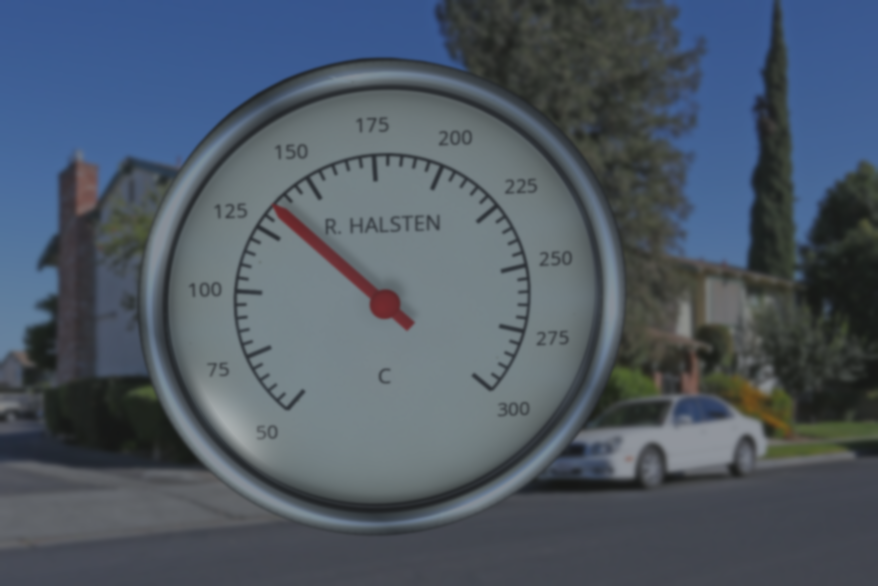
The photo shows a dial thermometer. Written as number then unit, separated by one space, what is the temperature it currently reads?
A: 135 °C
